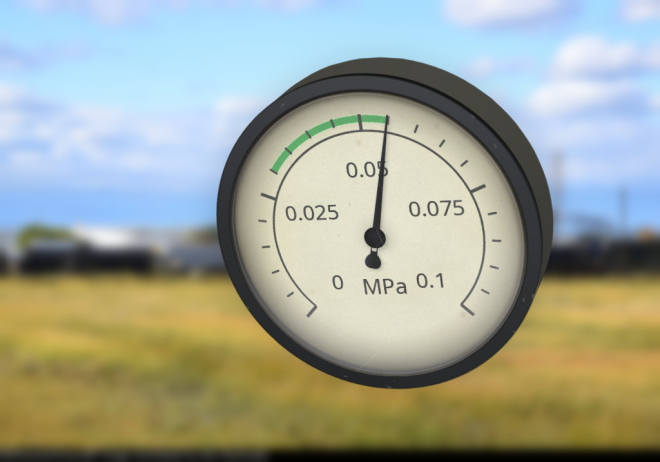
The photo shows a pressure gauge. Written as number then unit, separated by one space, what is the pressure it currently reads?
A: 0.055 MPa
